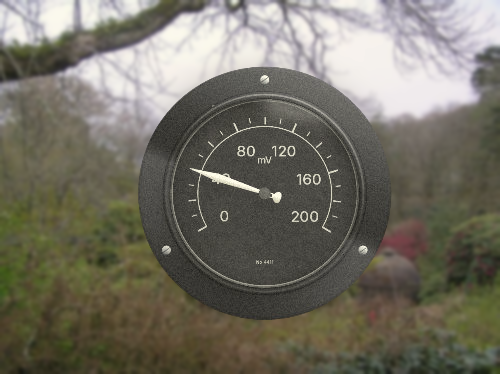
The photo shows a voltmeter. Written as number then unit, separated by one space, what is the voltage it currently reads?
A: 40 mV
